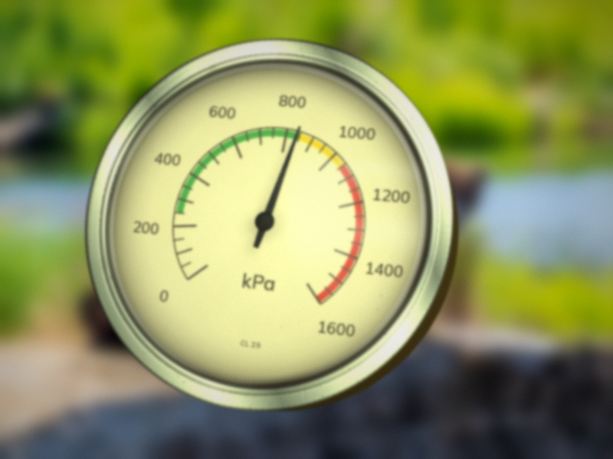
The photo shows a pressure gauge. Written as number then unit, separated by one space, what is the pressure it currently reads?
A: 850 kPa
